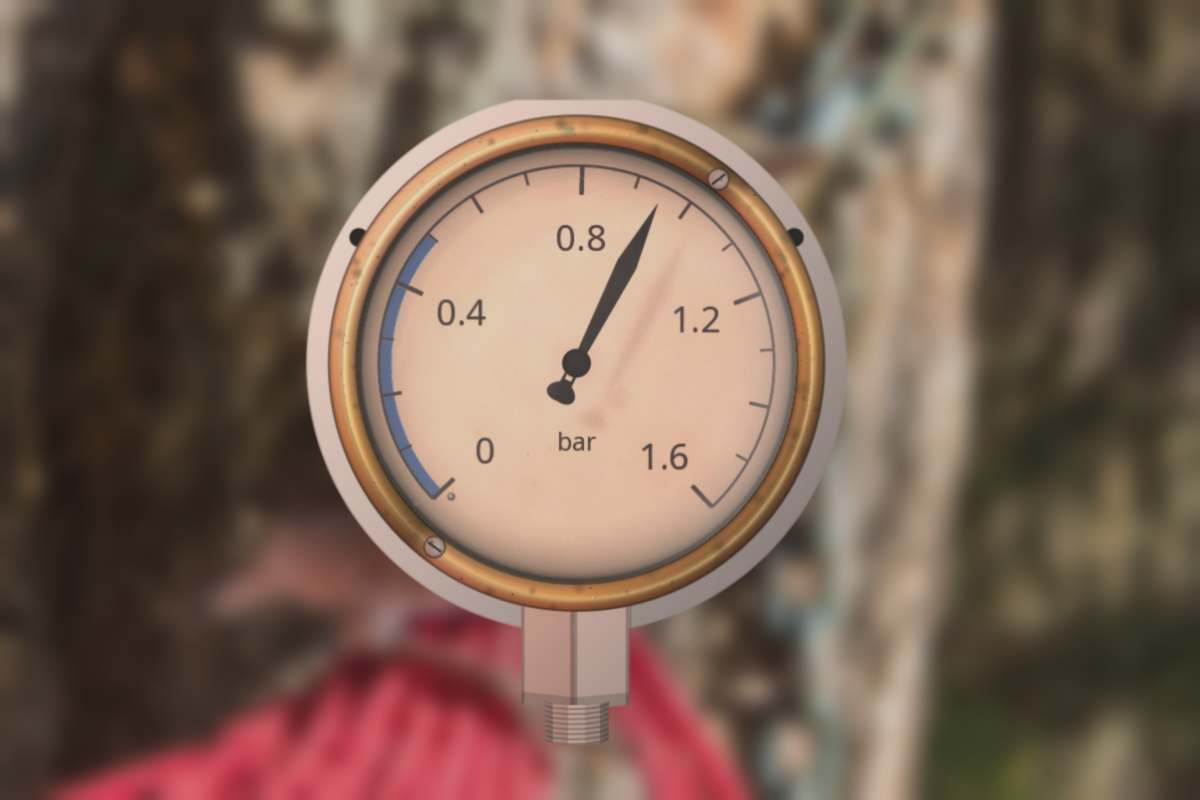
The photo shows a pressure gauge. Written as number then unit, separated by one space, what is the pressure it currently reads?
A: 0.95 bar
